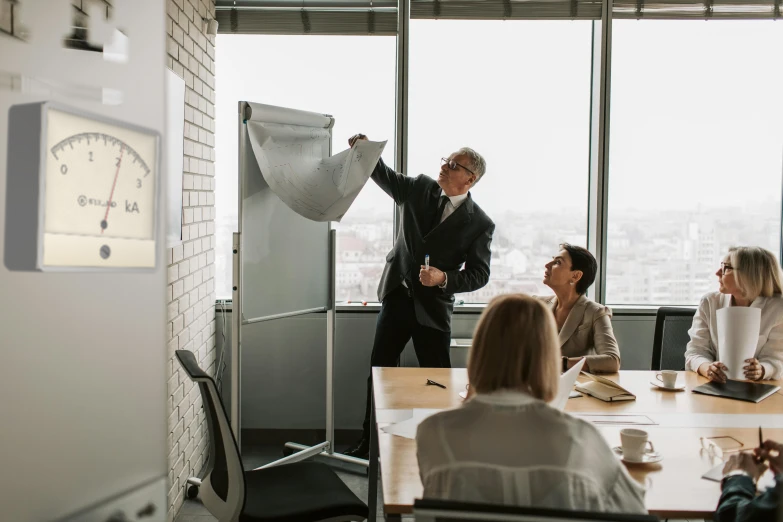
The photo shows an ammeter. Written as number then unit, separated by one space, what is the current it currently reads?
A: 2 kA
